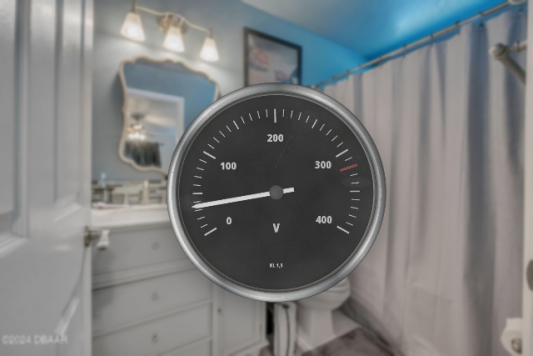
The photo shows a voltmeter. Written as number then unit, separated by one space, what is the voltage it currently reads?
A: 35 V
